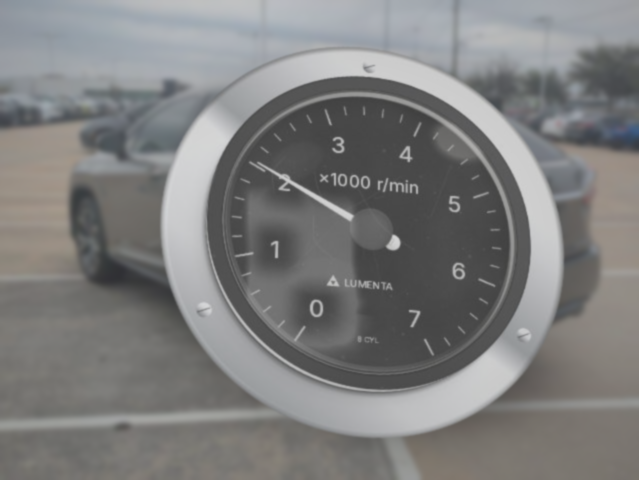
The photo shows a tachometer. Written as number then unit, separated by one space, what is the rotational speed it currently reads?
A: 2000 rpm
